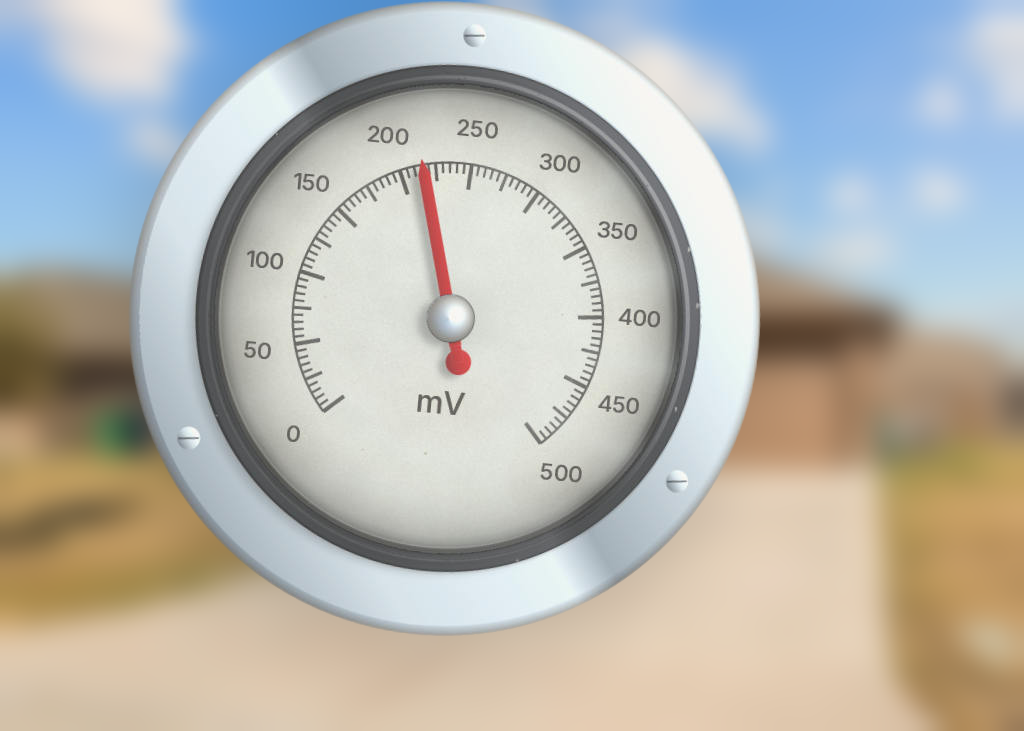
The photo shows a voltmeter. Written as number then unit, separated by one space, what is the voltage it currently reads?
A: 215 mV
